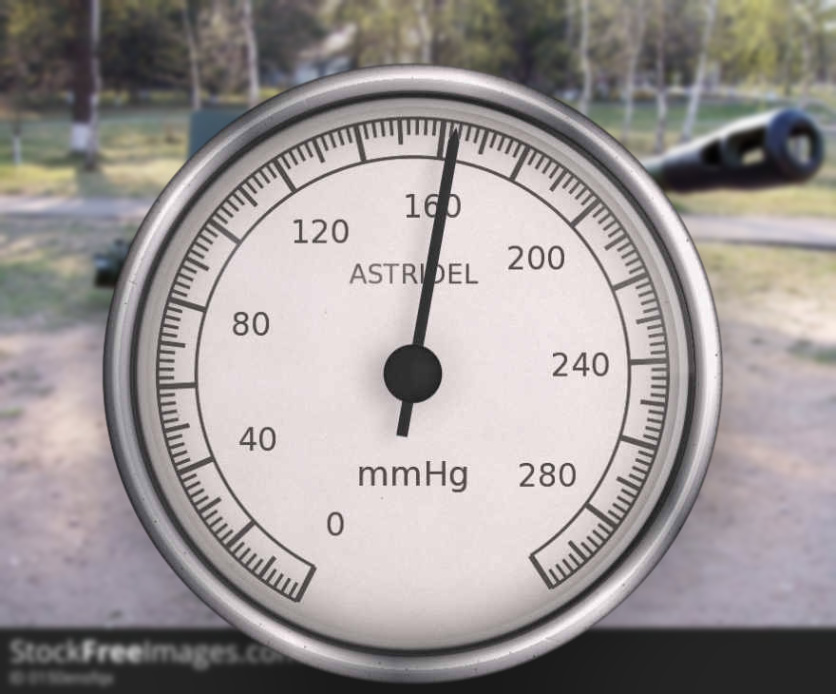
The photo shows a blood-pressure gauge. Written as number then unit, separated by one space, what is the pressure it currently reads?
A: 163 mmHg
